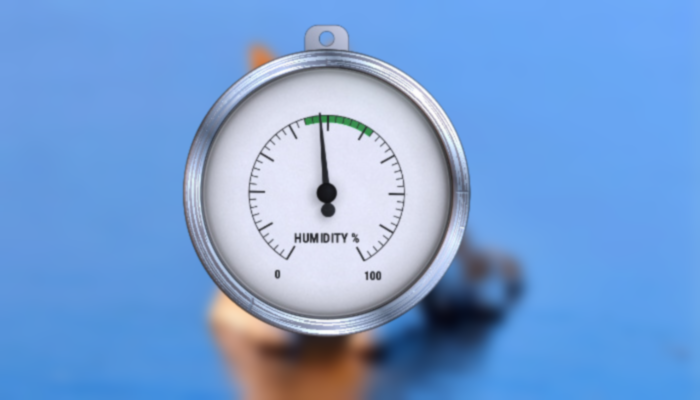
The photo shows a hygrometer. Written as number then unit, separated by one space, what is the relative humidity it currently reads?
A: 48 %
